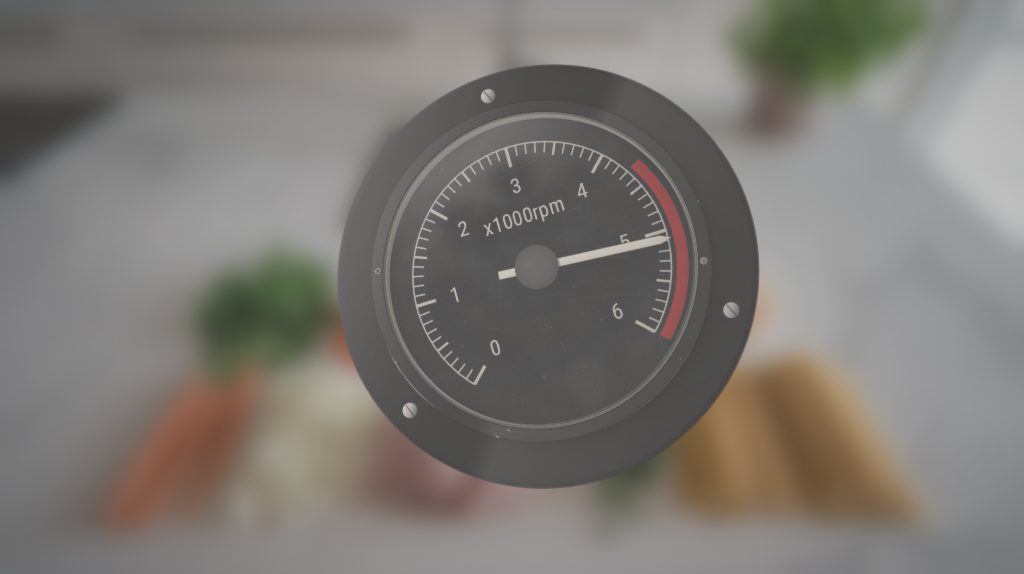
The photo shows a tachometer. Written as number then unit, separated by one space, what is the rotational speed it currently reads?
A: 5100 rpm
